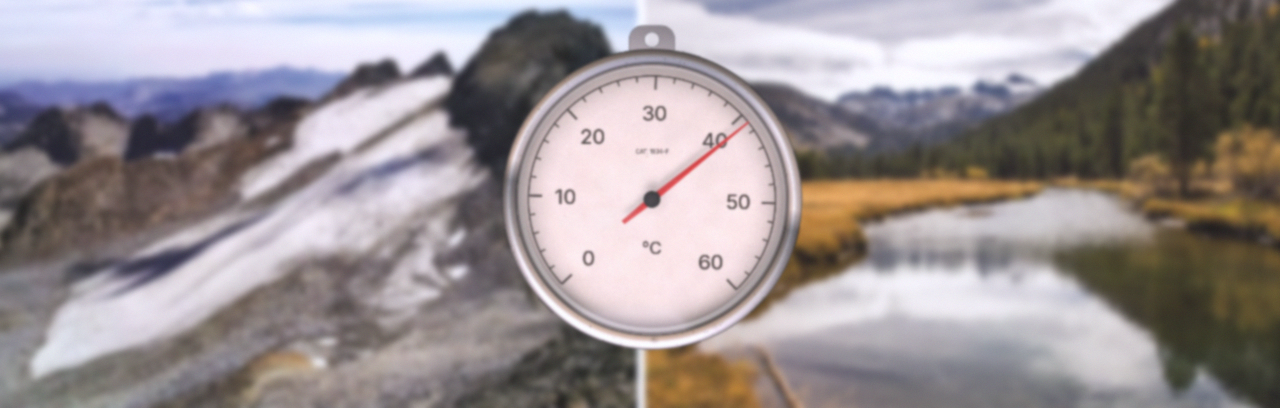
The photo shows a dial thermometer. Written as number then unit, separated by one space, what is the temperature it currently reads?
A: 41 °C
